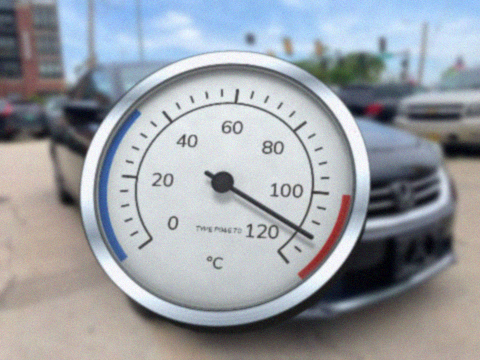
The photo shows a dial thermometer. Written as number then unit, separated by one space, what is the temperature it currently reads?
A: 112 °C
